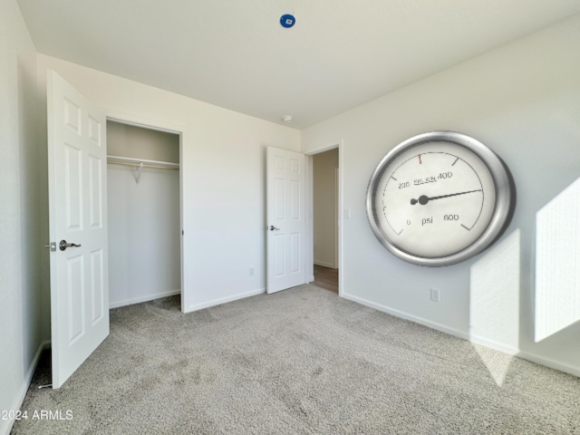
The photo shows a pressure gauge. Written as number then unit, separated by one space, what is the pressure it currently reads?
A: 500 psi
